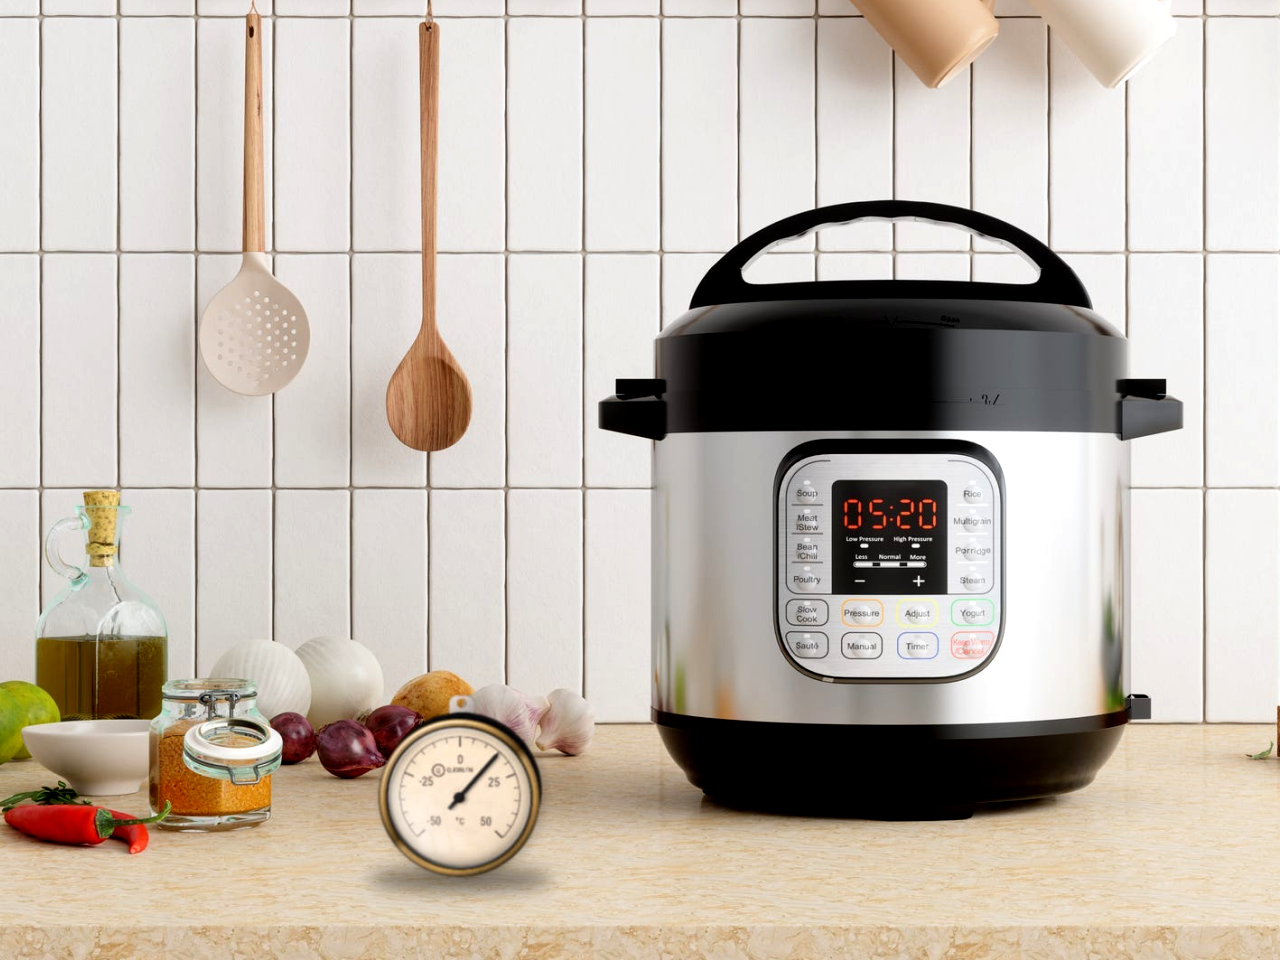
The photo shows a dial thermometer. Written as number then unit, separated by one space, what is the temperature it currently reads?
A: 15 °C
